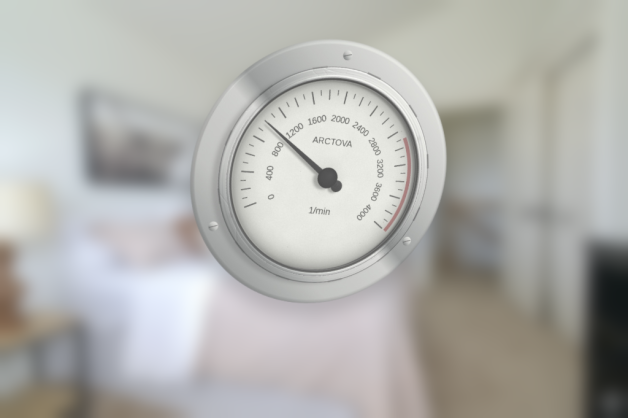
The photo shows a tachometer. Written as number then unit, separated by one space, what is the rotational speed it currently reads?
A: 1000 rpm
